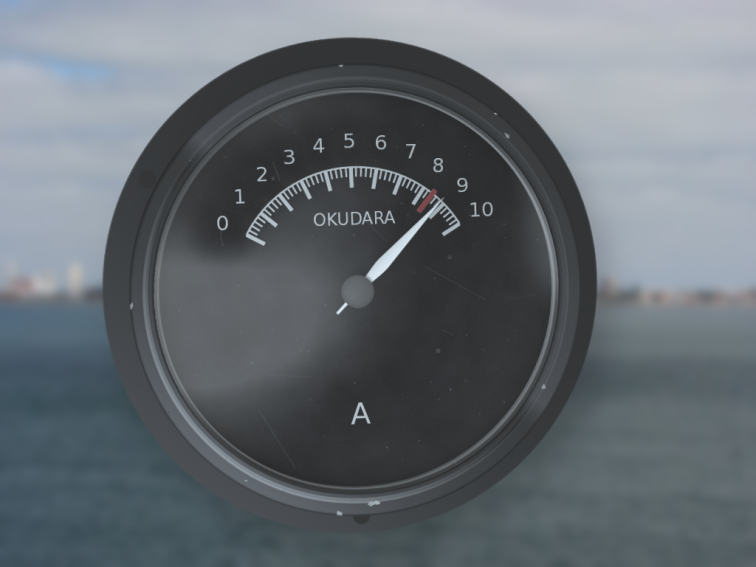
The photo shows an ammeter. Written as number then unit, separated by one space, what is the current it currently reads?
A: 8.8 A
